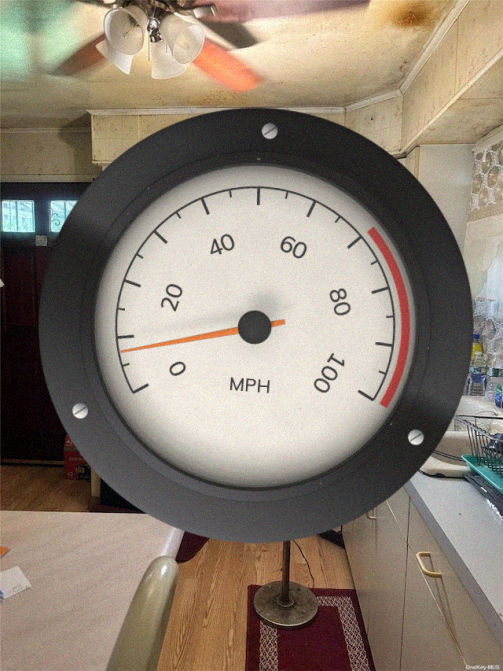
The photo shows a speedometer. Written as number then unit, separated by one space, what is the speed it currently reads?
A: 7.5 mph
